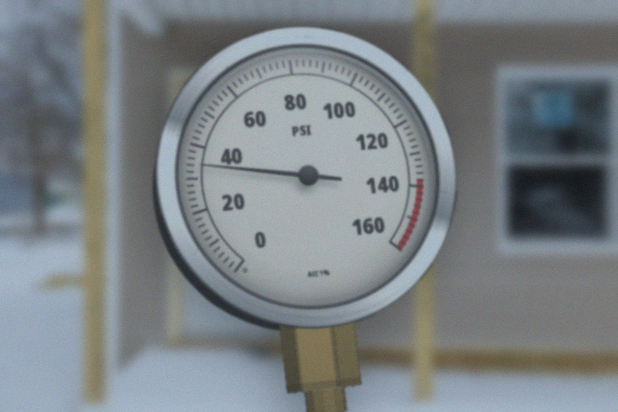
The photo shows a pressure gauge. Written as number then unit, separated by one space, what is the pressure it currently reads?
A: 34 psi
